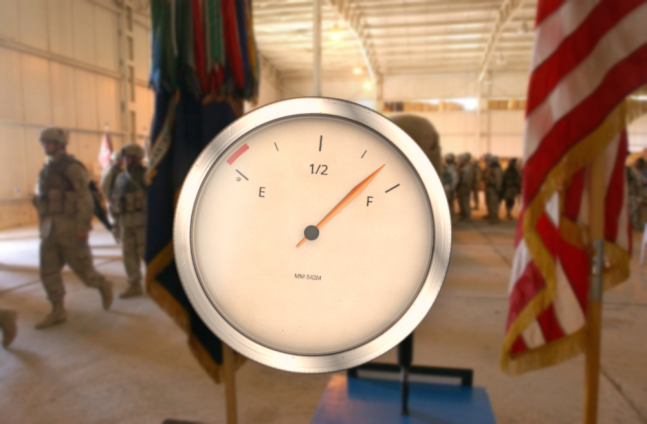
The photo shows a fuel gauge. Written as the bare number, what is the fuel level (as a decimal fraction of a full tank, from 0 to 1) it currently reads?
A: 0.875
